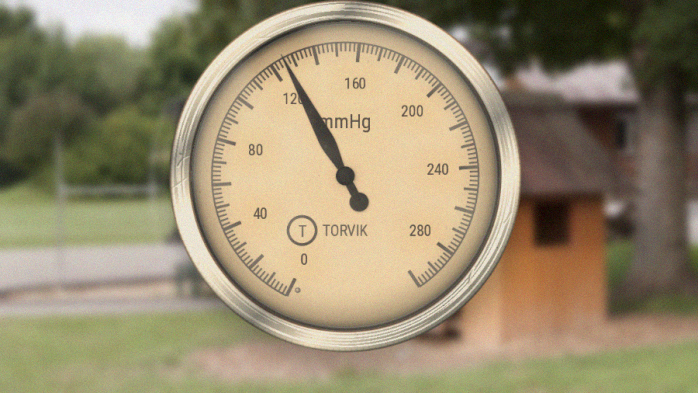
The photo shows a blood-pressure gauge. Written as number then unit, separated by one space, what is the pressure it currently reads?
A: 126 mmHg
